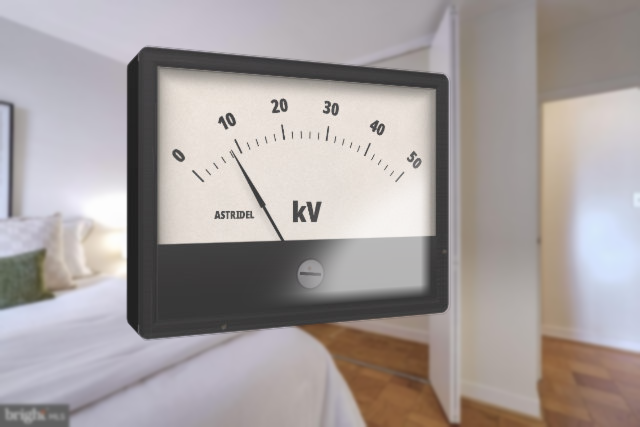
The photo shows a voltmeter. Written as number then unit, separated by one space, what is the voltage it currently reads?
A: 8 kV
